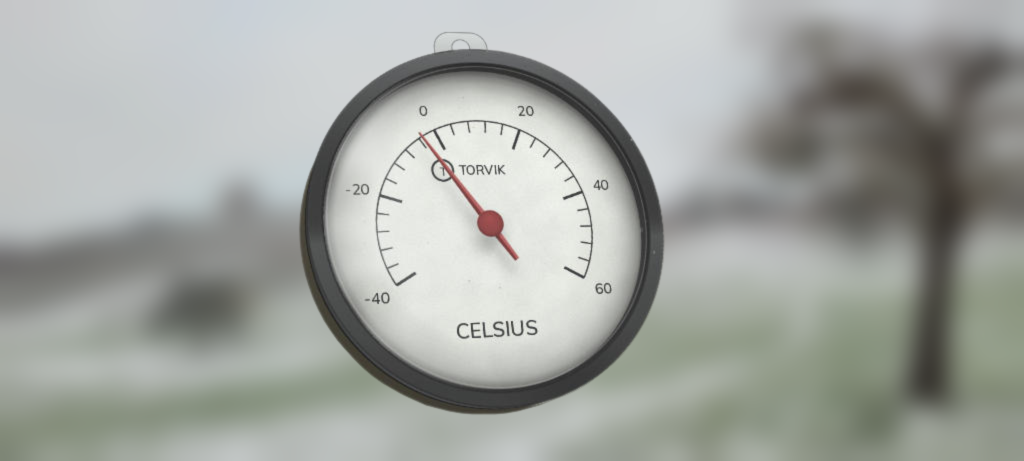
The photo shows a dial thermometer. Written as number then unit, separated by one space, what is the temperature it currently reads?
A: -4 °C
